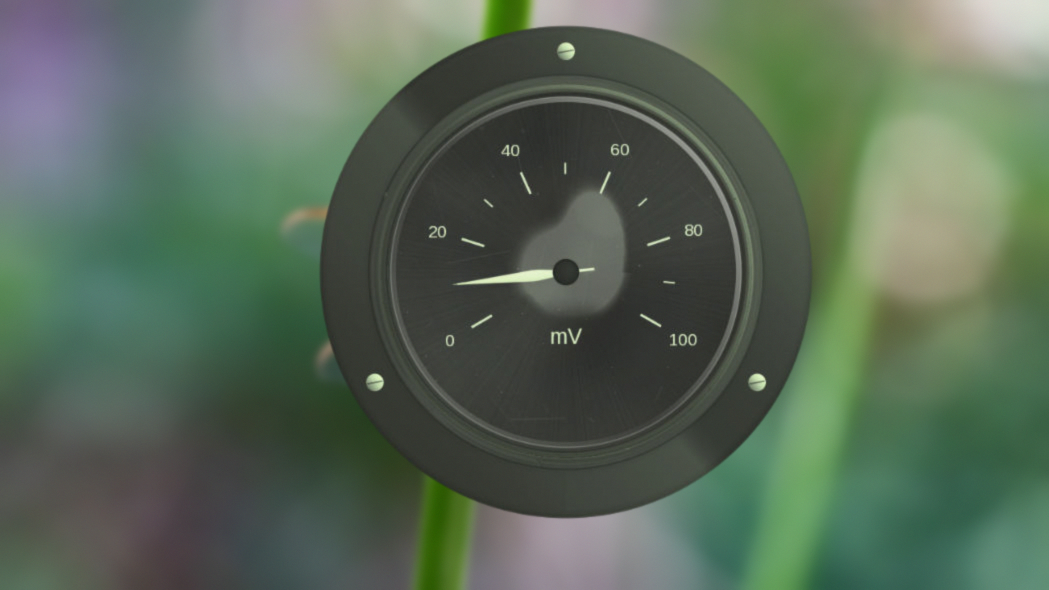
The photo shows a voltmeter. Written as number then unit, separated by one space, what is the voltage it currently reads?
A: 10 mV
